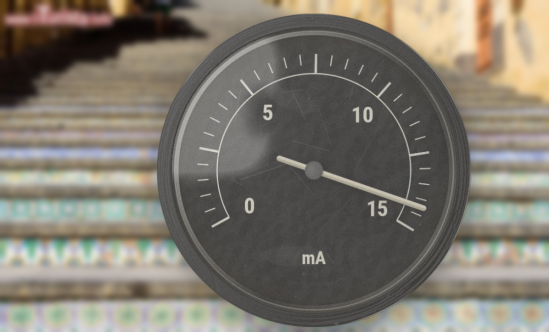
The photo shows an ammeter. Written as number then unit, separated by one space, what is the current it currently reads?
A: 14.25 mA
